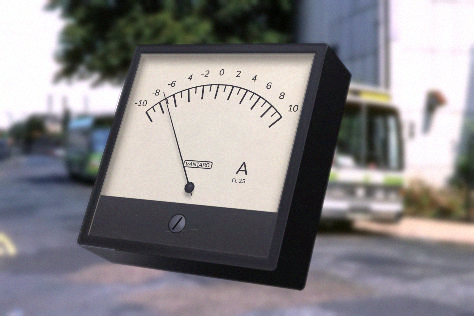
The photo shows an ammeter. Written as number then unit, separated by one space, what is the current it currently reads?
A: -7 A
